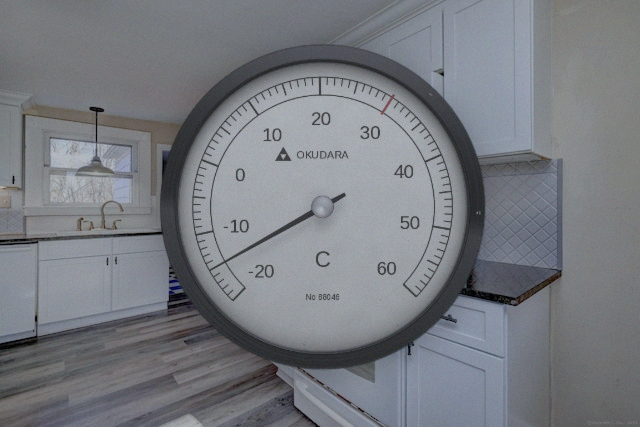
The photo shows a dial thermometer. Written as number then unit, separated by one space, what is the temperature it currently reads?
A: -15 °C
